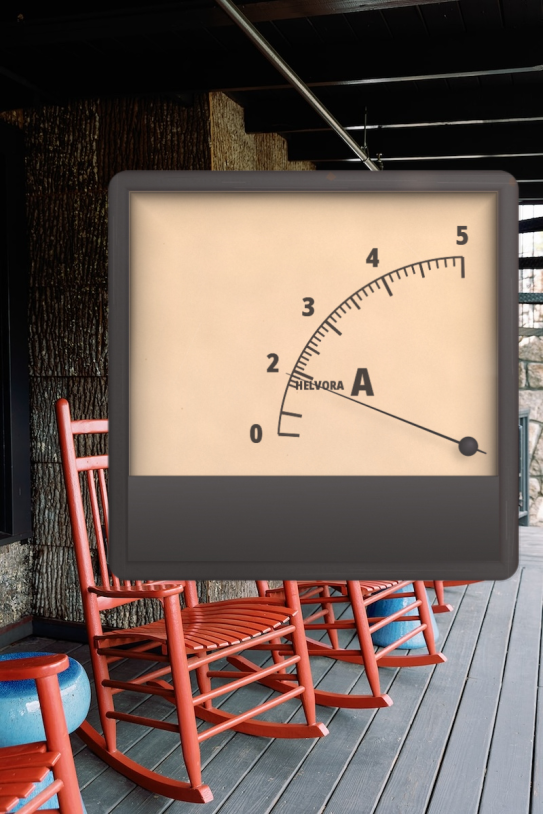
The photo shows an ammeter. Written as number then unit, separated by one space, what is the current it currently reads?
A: 1.9 A
